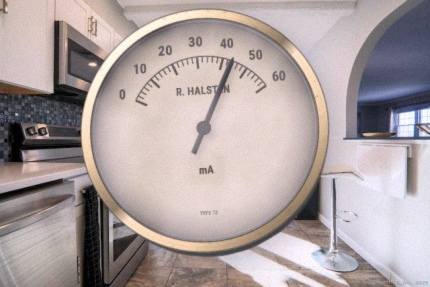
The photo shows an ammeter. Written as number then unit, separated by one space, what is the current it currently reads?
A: 44 mA
